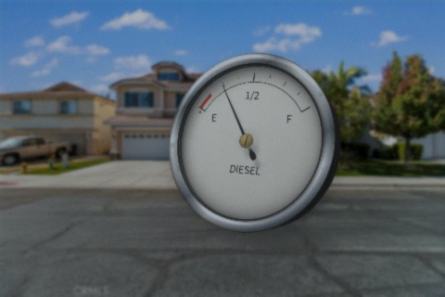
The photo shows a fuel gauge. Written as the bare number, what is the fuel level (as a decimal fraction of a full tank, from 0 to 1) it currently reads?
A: 0.25
